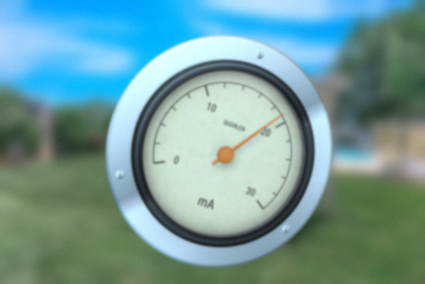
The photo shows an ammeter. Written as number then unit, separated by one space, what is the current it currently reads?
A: 19 mA
